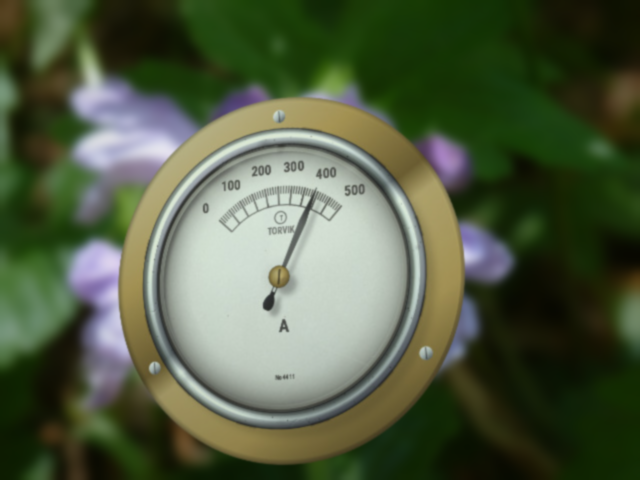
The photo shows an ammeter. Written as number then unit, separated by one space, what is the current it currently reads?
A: 400 A
